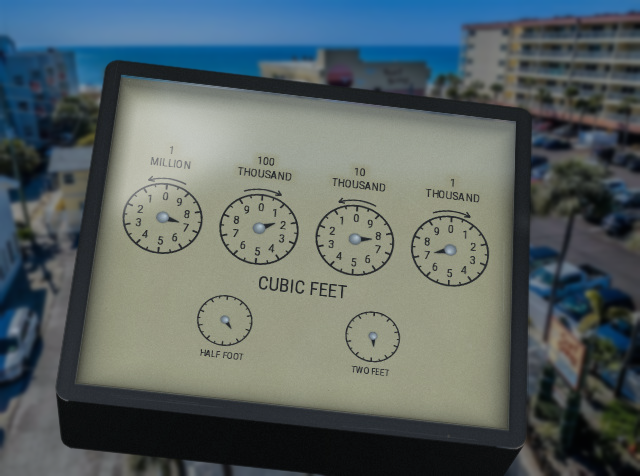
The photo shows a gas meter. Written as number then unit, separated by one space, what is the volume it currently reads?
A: 717700 ft³
